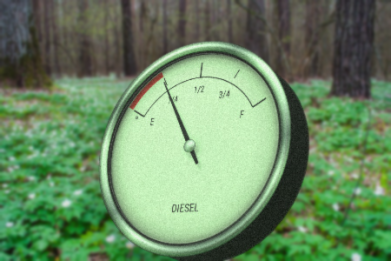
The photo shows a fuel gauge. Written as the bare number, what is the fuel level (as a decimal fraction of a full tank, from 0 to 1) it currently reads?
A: 0.25
